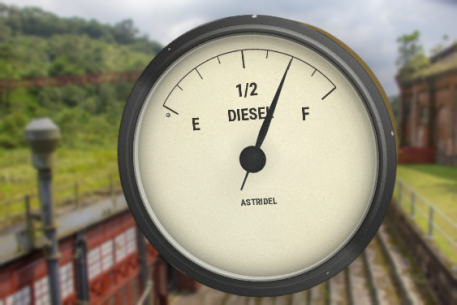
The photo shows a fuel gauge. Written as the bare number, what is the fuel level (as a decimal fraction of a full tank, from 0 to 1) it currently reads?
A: 0.75
